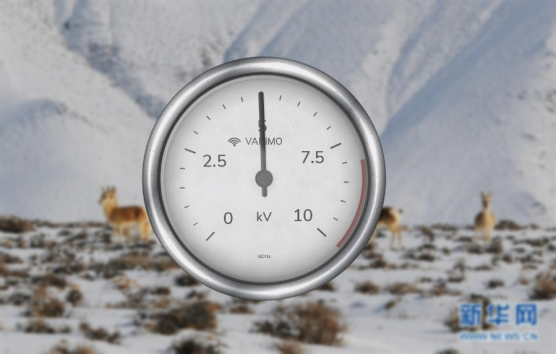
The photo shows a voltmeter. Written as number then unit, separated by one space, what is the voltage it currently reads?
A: 5 kV
